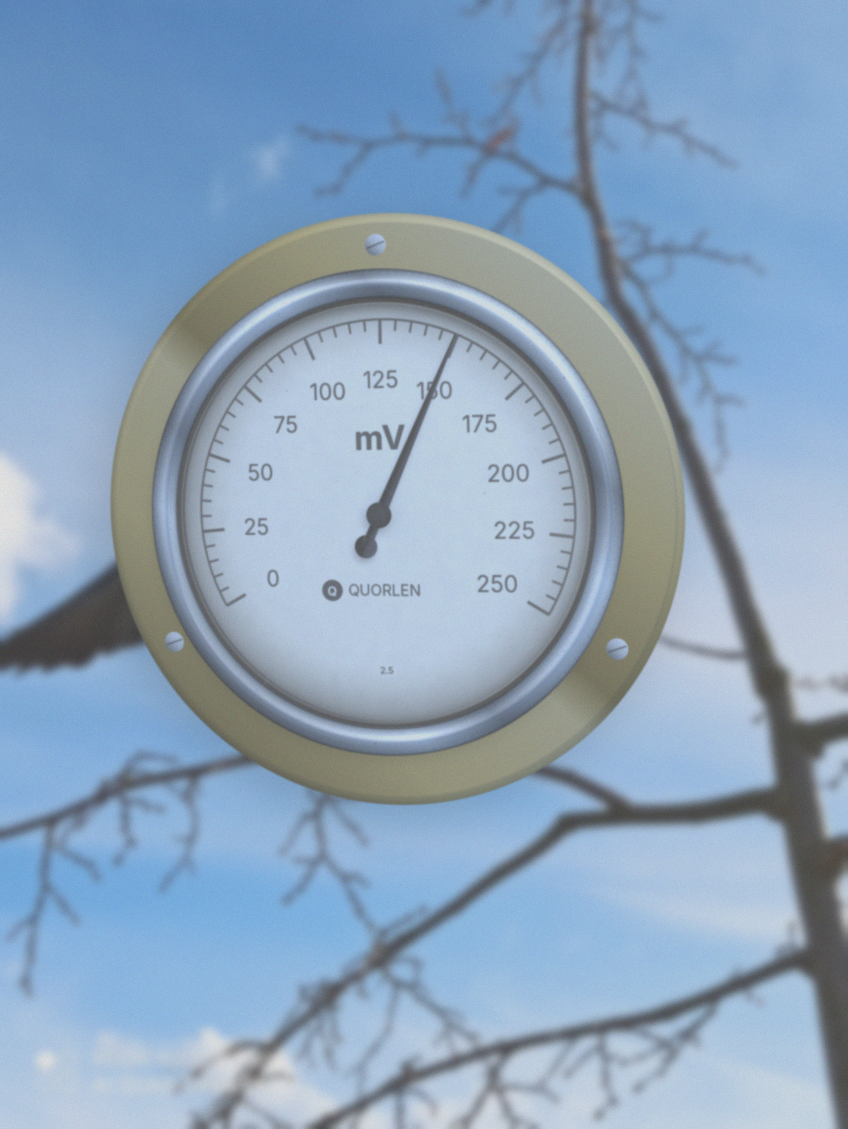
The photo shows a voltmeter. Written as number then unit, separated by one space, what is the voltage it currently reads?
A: 150 mV
